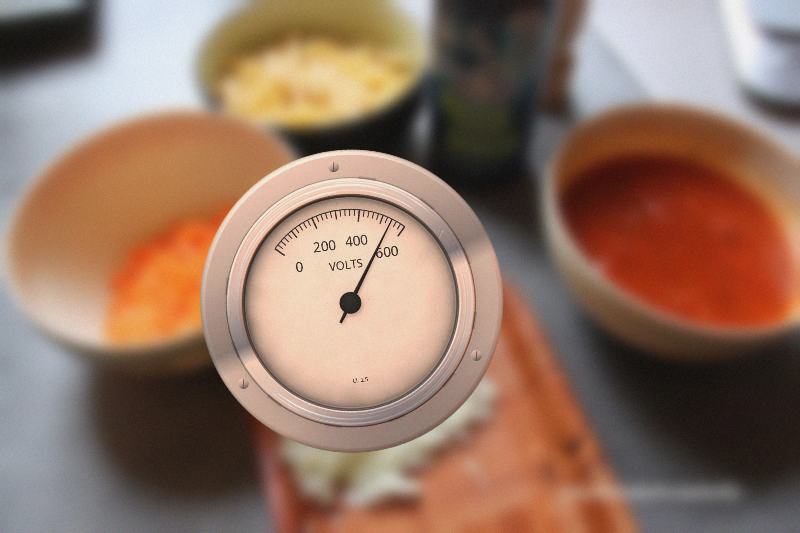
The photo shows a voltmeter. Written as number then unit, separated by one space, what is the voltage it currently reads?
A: 540 V
